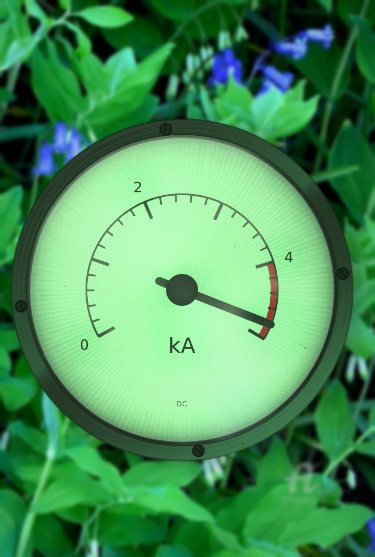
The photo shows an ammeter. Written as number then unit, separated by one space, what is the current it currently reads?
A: 4.8 kA
